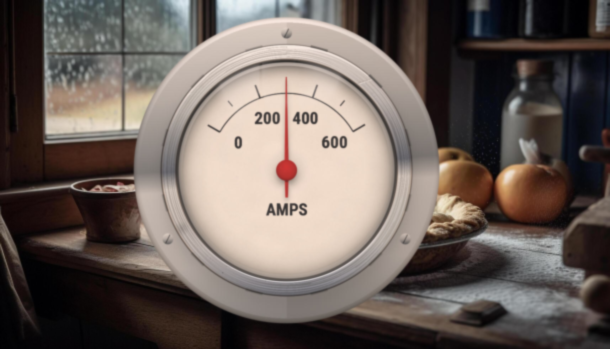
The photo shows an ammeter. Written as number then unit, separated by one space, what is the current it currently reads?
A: 300 A
